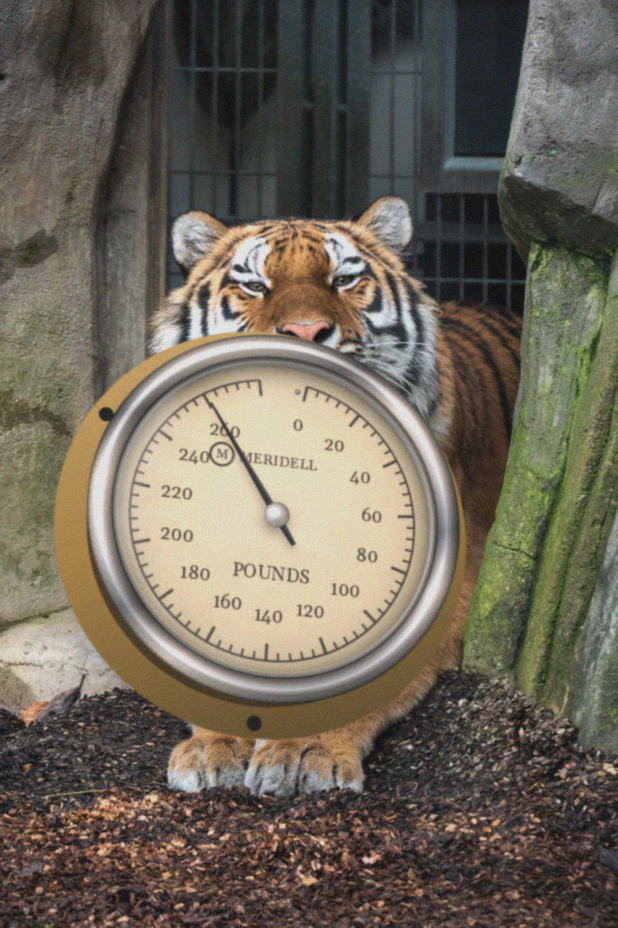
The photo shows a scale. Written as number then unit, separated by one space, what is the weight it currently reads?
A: 260 lb
